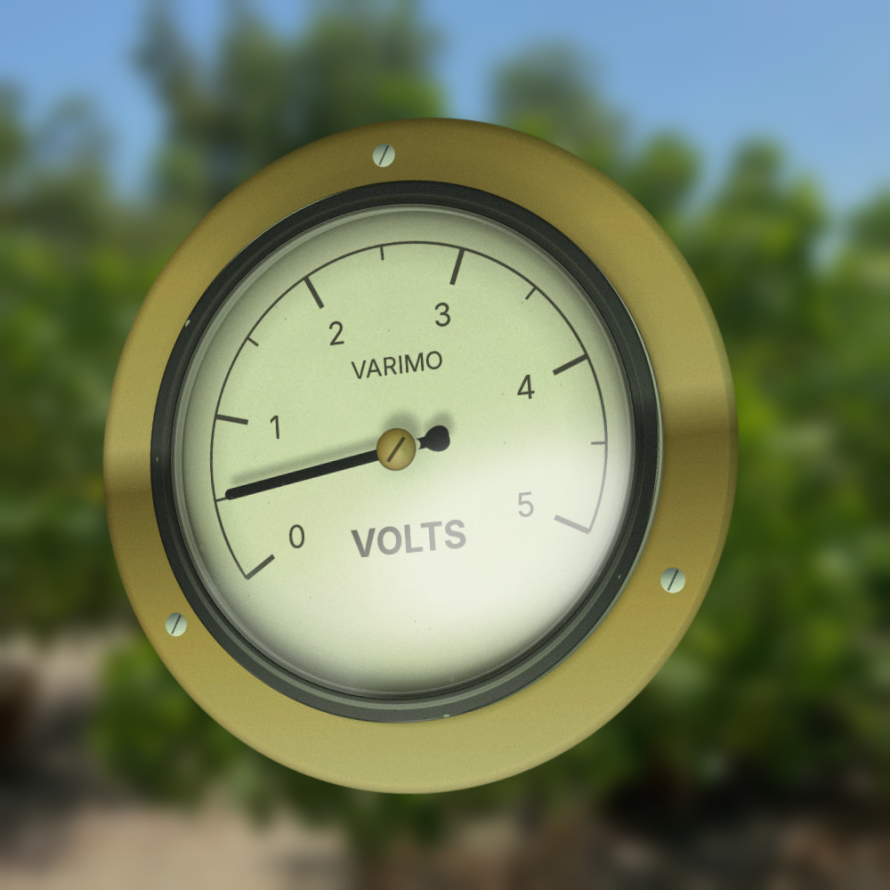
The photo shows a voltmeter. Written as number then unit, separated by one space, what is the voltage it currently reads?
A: 0.5 V
